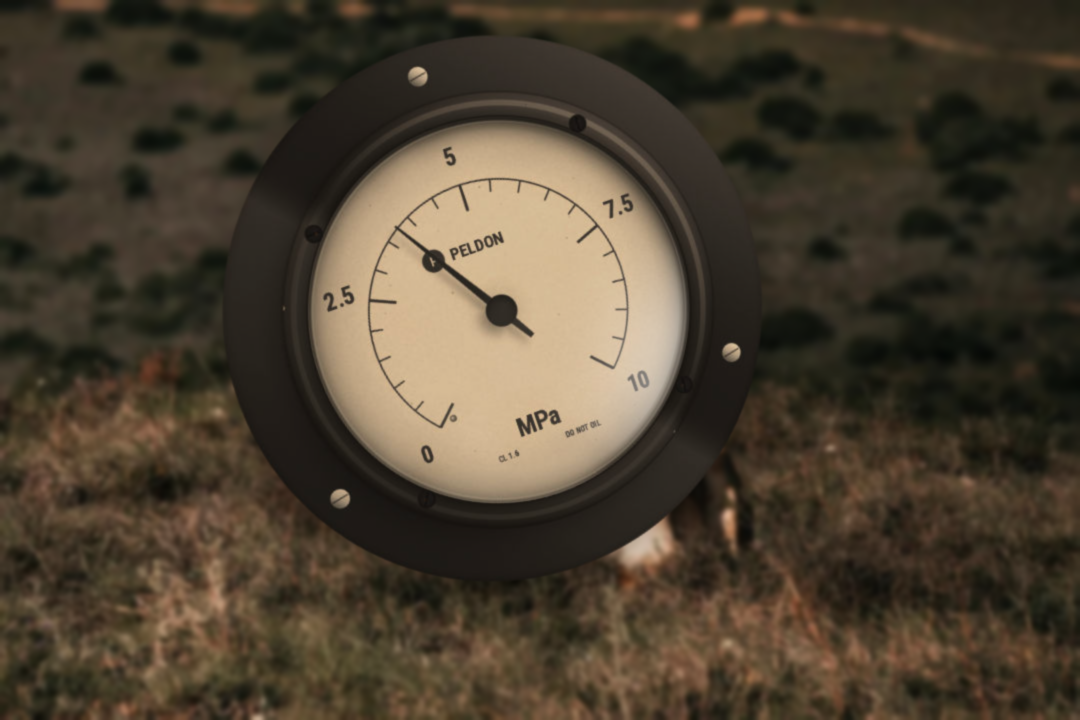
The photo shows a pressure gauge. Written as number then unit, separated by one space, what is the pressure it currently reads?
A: 3.75 MPa
